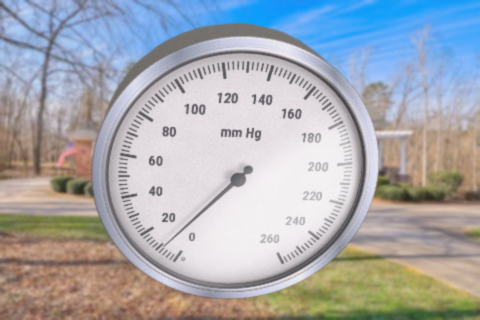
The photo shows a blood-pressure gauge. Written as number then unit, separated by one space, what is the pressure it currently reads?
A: 10 mmHg
